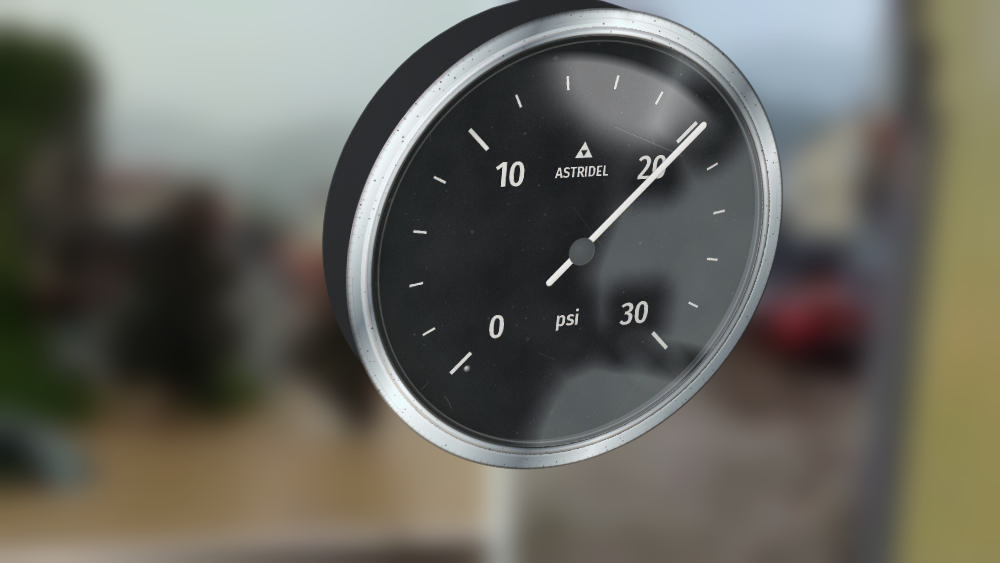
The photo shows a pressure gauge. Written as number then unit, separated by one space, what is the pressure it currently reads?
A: 20 psi
